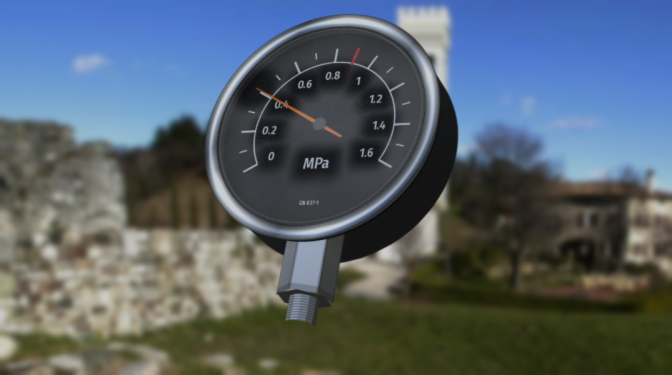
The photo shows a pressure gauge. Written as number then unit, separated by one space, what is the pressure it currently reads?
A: 0.4 MPa
